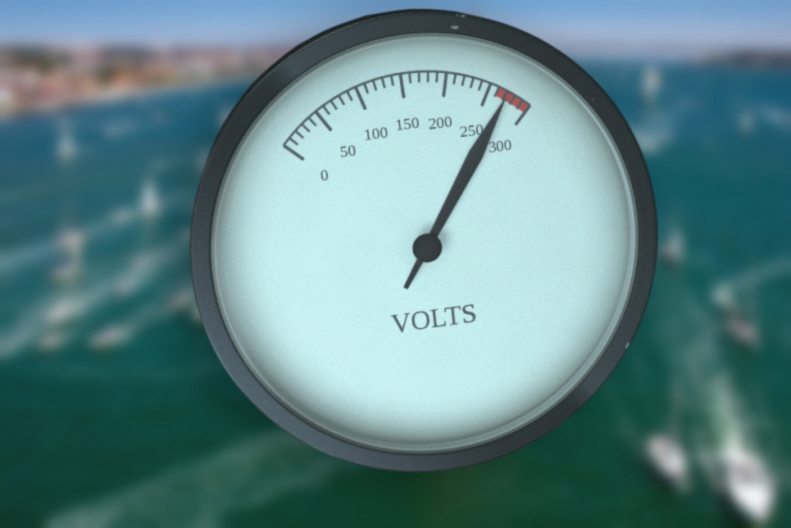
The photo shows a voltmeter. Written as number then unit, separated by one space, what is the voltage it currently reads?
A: 270 V
